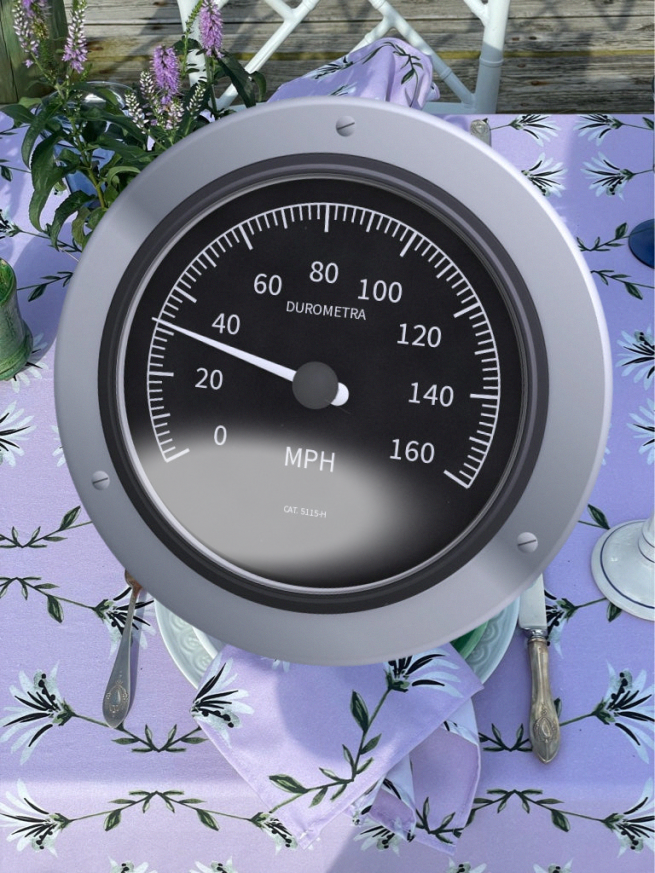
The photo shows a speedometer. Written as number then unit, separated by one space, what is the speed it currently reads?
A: 32 mph
